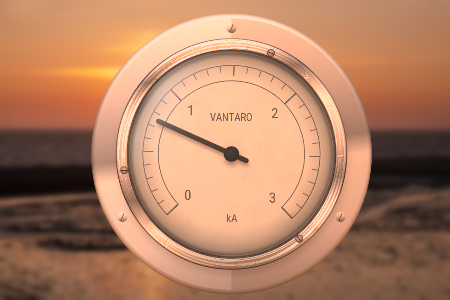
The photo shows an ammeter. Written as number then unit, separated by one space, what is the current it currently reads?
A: 0.75 kA
